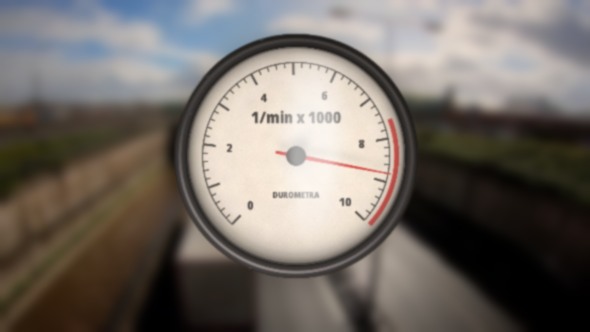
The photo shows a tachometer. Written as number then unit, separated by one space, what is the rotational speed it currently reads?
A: 8800 rpm
